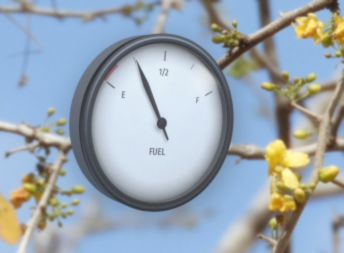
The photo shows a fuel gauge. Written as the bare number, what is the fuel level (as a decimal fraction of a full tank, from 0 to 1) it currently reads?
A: 0.25
